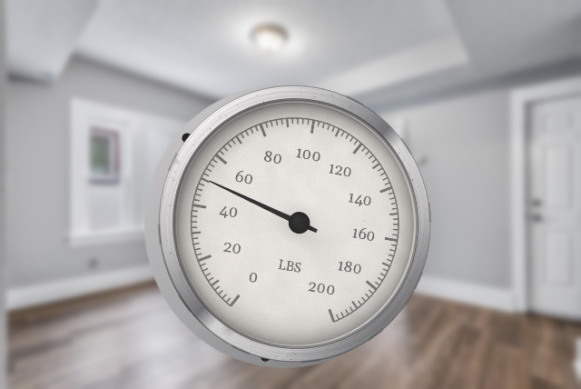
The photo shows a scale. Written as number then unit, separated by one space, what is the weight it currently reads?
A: 50 lb
